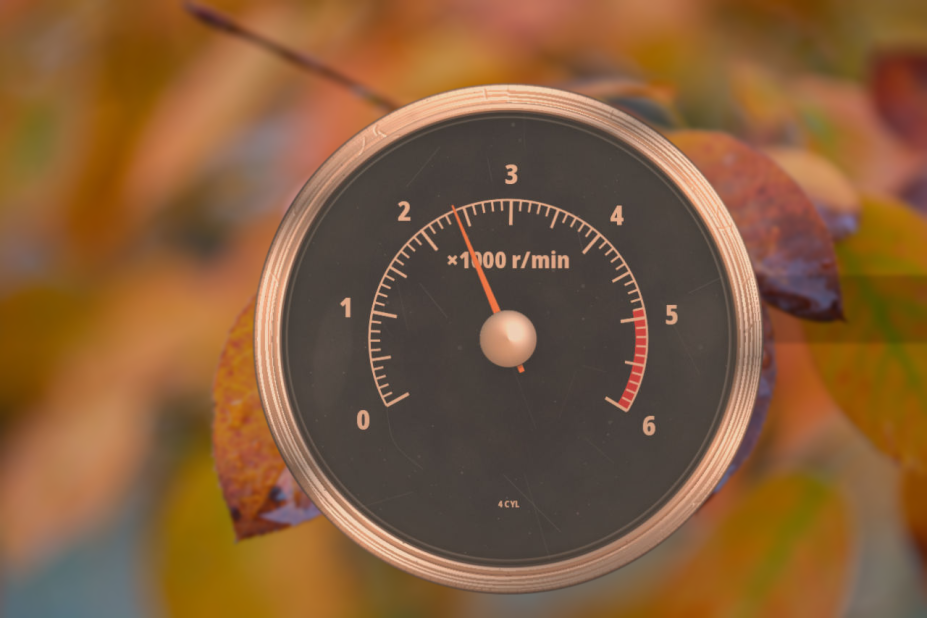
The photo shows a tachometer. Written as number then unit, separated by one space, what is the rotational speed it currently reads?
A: 2400 rpm
